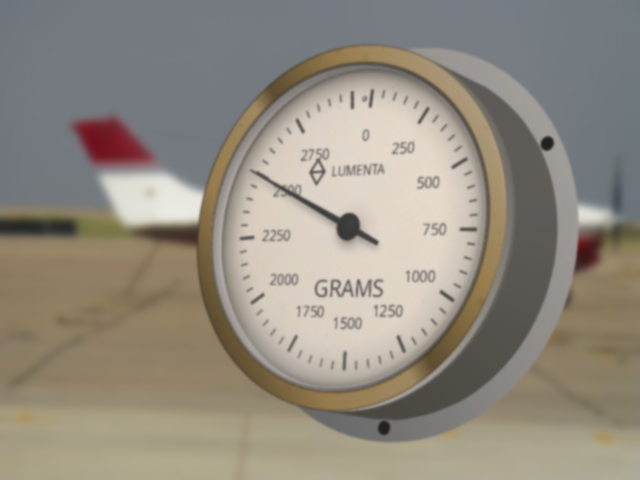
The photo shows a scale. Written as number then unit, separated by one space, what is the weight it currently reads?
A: 2500 g
